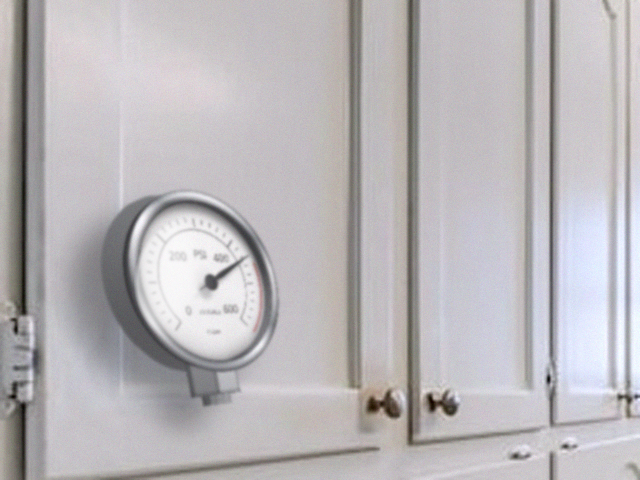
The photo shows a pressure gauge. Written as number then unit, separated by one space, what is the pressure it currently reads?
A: 440 psi
